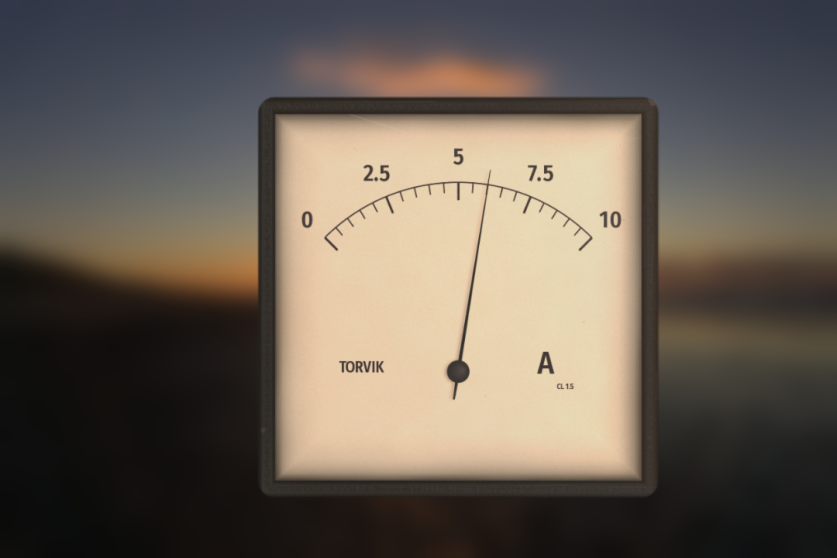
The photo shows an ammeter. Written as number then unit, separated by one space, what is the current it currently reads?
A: 6 A
